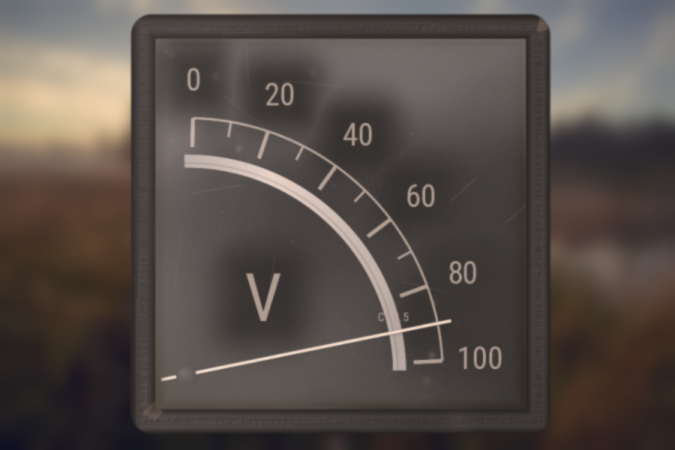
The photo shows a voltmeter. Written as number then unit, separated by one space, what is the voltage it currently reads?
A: 90 V
